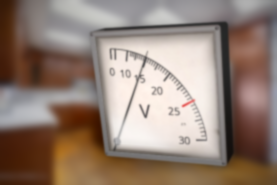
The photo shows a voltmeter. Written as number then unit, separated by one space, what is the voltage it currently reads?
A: 15 V
